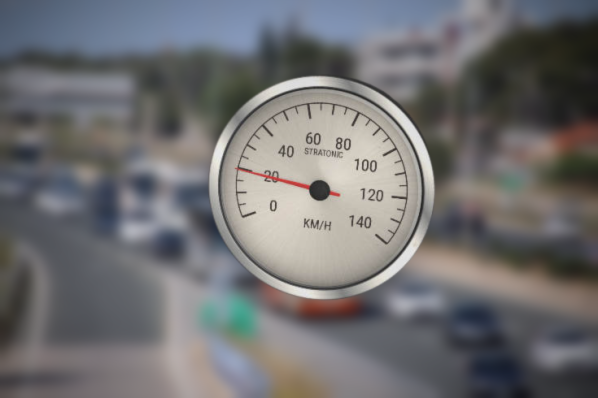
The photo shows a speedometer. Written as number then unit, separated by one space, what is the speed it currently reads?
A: 20 km/h
